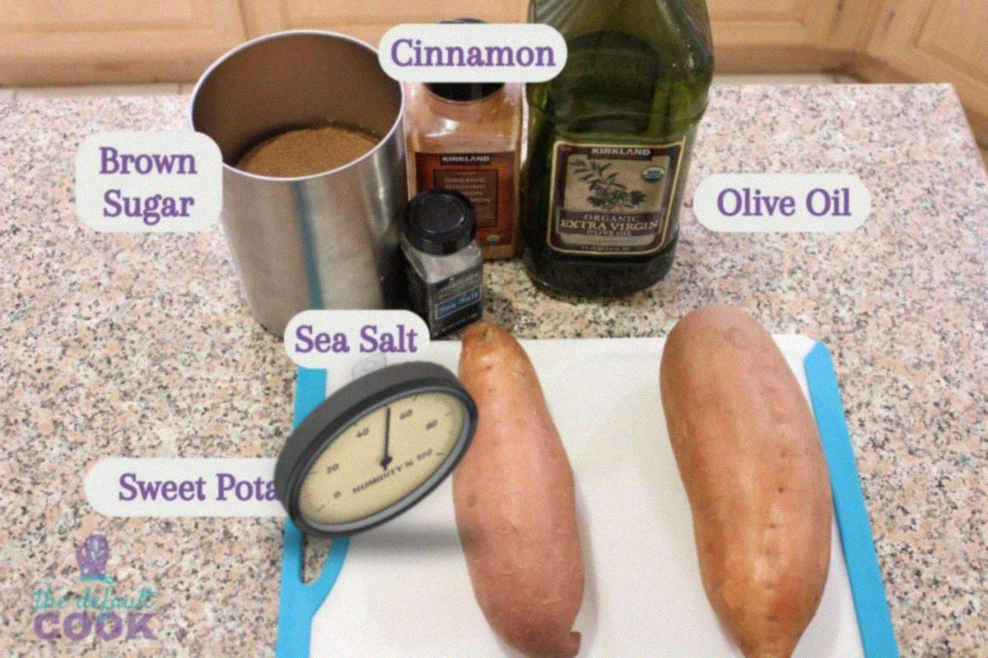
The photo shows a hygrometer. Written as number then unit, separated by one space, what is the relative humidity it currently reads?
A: 50 %
